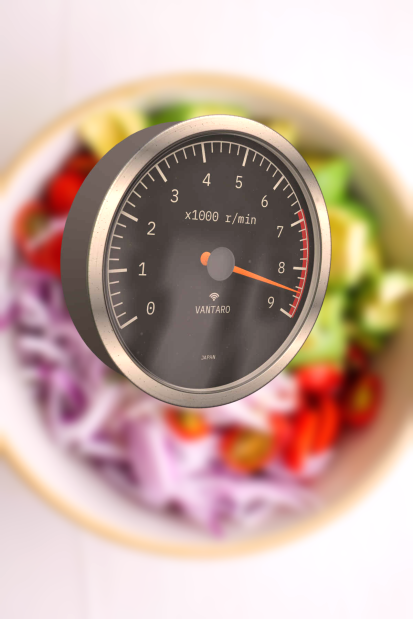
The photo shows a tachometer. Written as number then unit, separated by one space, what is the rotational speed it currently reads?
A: 8500 rpm
